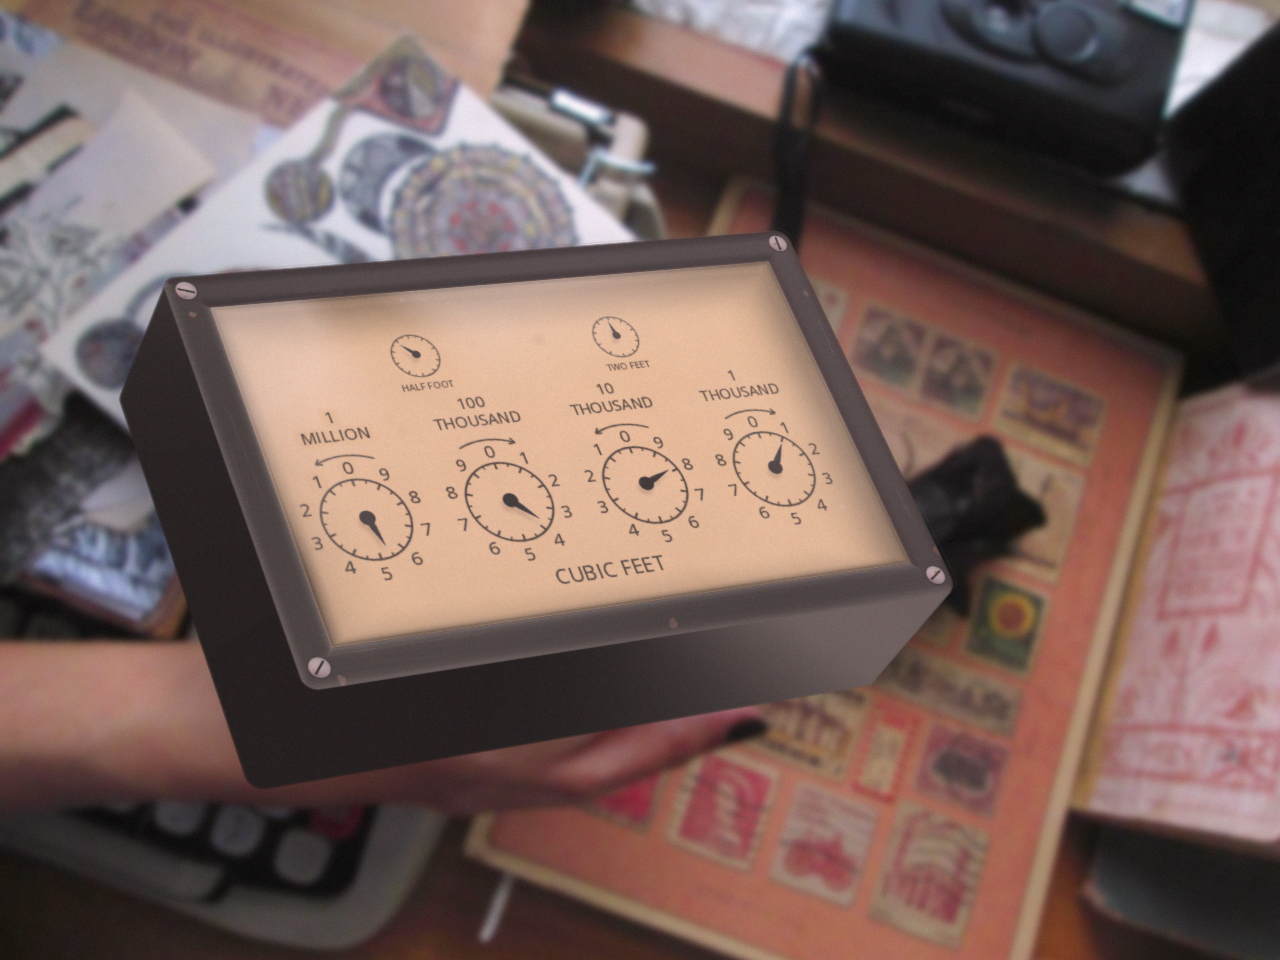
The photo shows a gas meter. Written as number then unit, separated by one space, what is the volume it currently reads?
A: 538100 ft³
